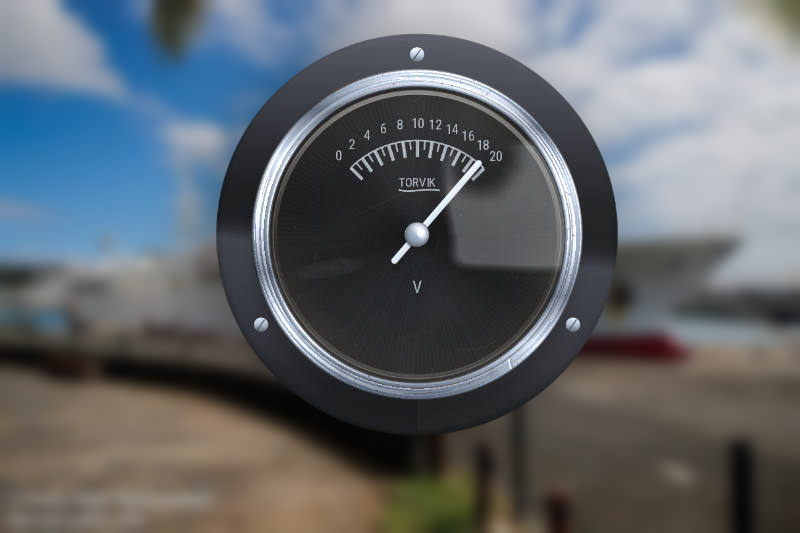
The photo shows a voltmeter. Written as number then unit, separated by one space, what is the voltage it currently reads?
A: 19 V
